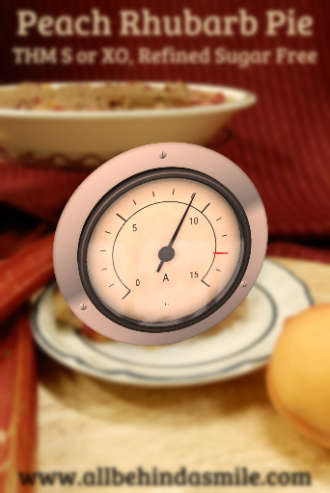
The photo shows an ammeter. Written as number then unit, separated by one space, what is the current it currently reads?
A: 9 A
